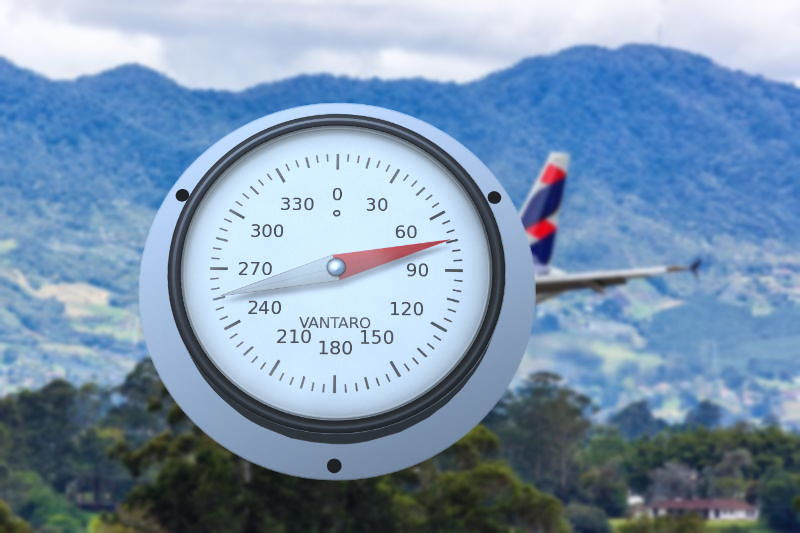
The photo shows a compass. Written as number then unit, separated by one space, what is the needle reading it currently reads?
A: 75 °
